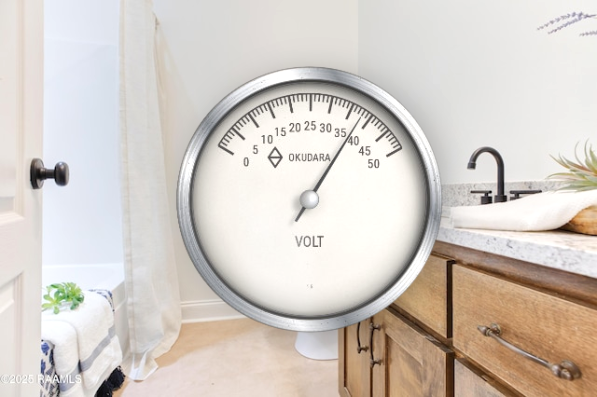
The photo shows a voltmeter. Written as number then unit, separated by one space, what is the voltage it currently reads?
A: 38 V
